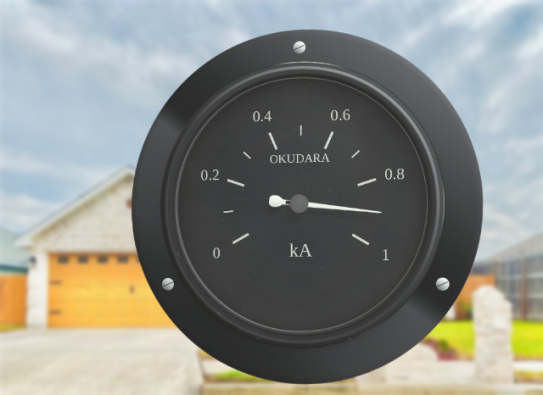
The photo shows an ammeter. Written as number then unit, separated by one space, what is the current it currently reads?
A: 0.9 kA
